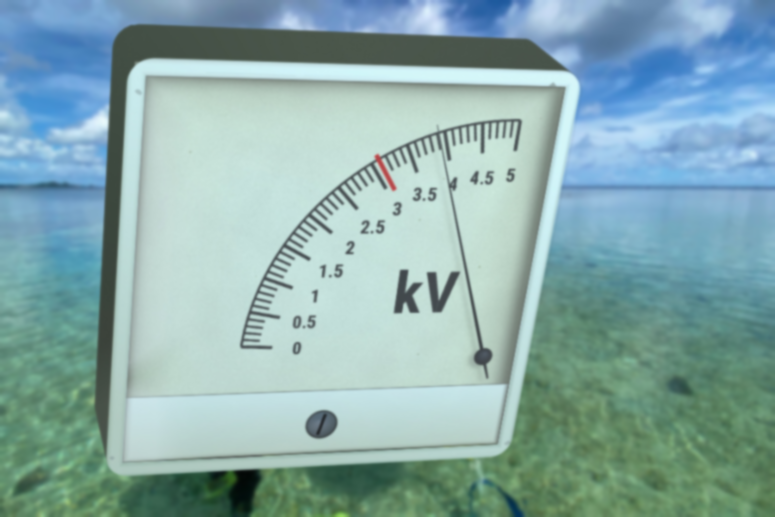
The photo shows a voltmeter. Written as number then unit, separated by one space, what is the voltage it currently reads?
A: 3.9 kV
